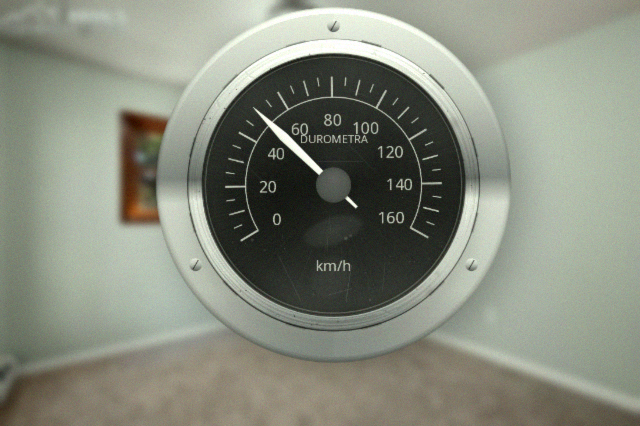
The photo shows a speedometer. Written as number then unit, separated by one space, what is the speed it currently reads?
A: 50 km/h
